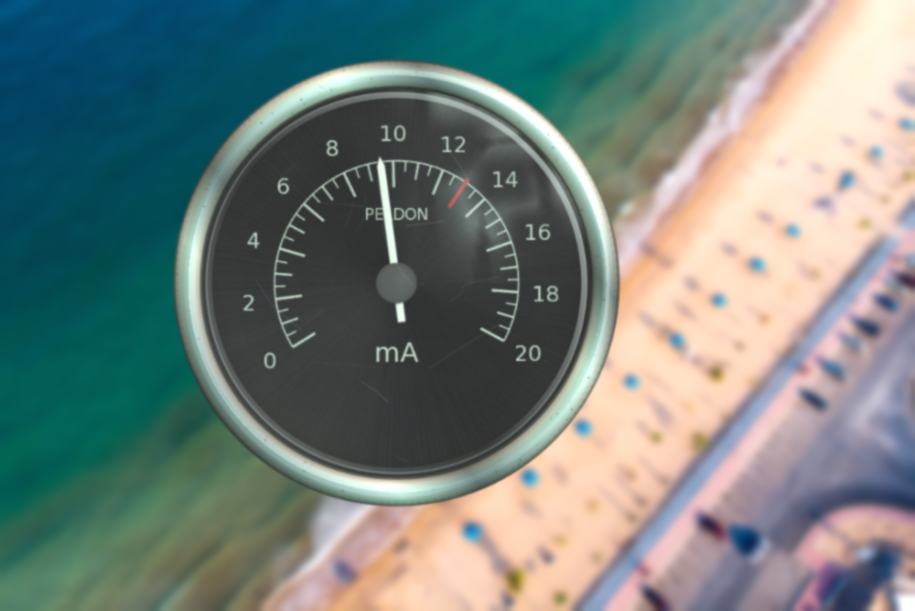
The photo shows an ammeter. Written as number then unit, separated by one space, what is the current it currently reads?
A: 9.5 mA
